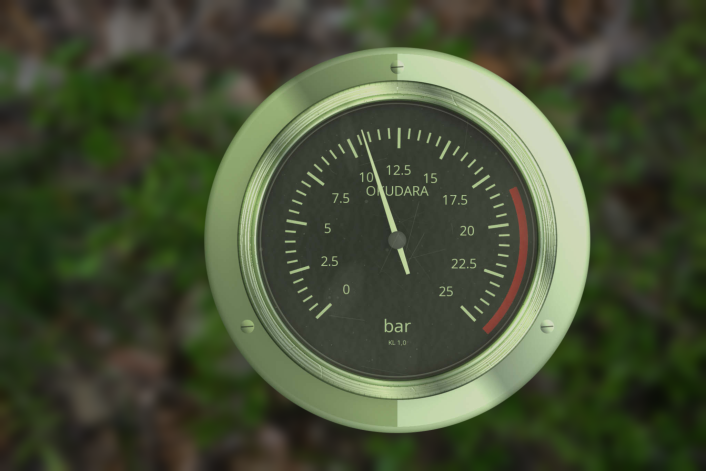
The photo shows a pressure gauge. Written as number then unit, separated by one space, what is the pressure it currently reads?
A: 10.75 bar
